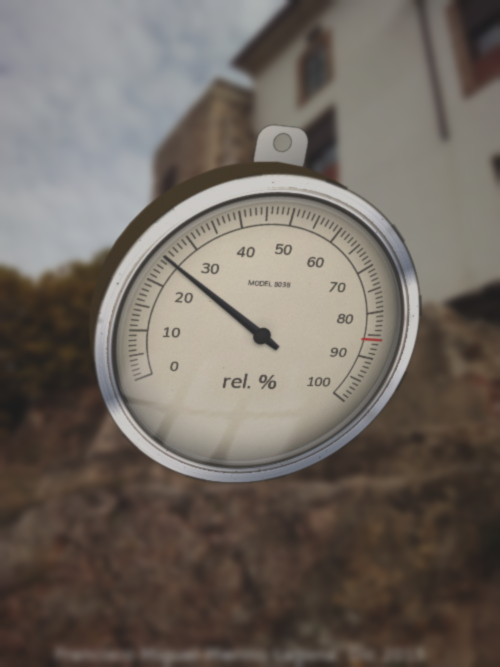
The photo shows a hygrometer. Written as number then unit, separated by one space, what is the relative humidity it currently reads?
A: 25 %
